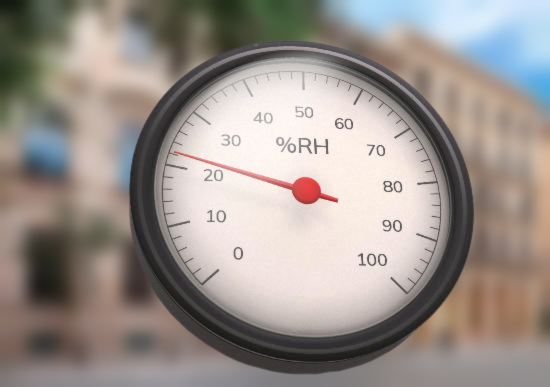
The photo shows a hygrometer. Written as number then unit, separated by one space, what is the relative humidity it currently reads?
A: 22 %
